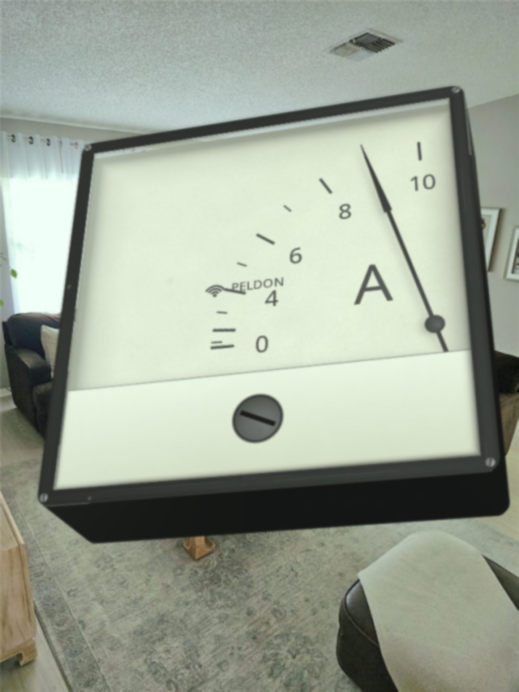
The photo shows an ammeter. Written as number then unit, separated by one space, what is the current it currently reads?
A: 9 A
